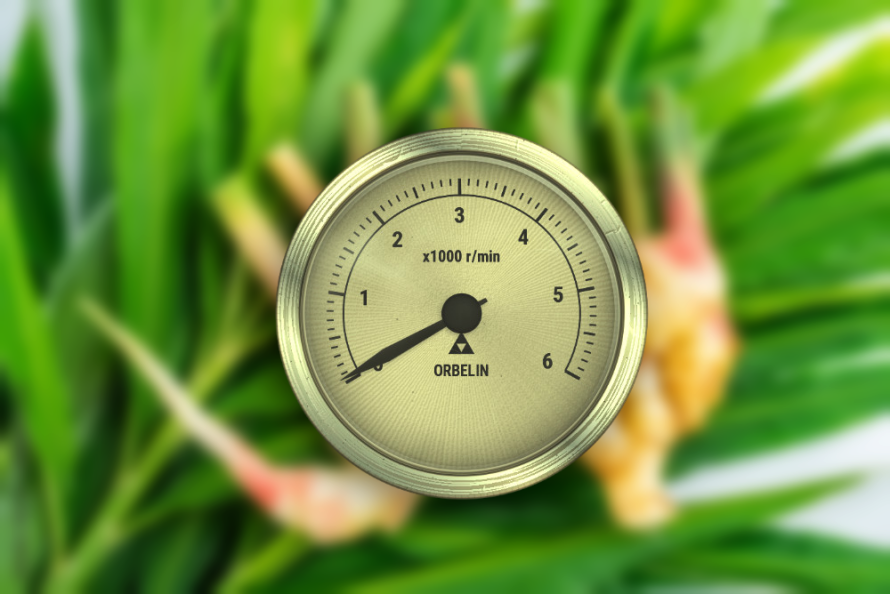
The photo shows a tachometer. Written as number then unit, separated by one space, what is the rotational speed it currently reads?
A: 50 rpm
